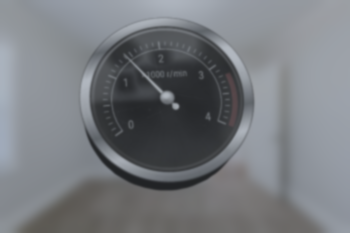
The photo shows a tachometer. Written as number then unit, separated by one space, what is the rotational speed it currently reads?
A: 1400 rpm
